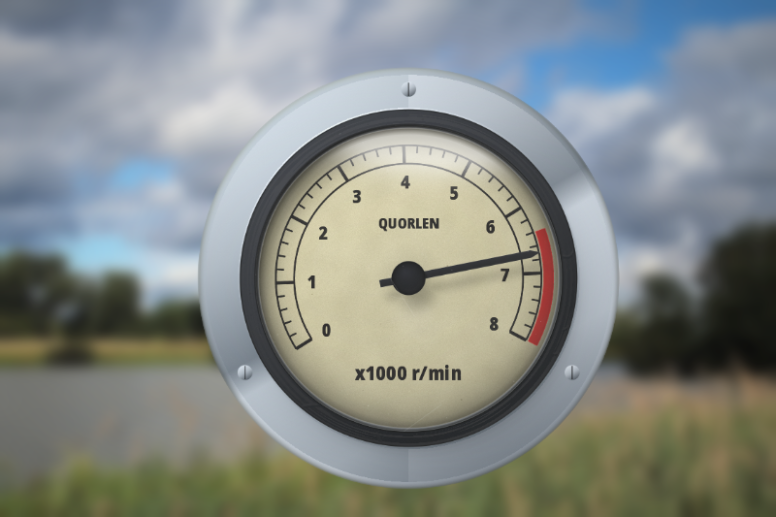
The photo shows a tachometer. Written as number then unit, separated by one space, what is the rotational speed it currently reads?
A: 6700 rpm
